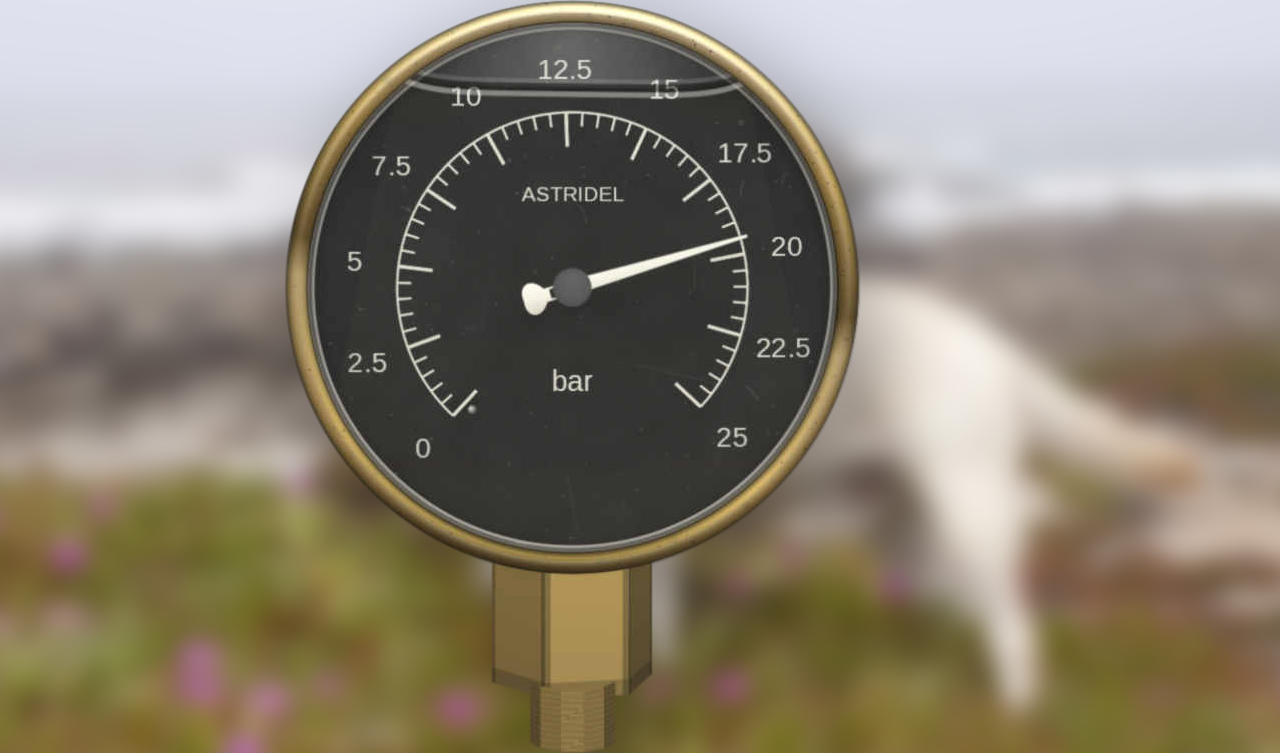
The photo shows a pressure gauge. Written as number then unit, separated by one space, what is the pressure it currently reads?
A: 19.5 bar
